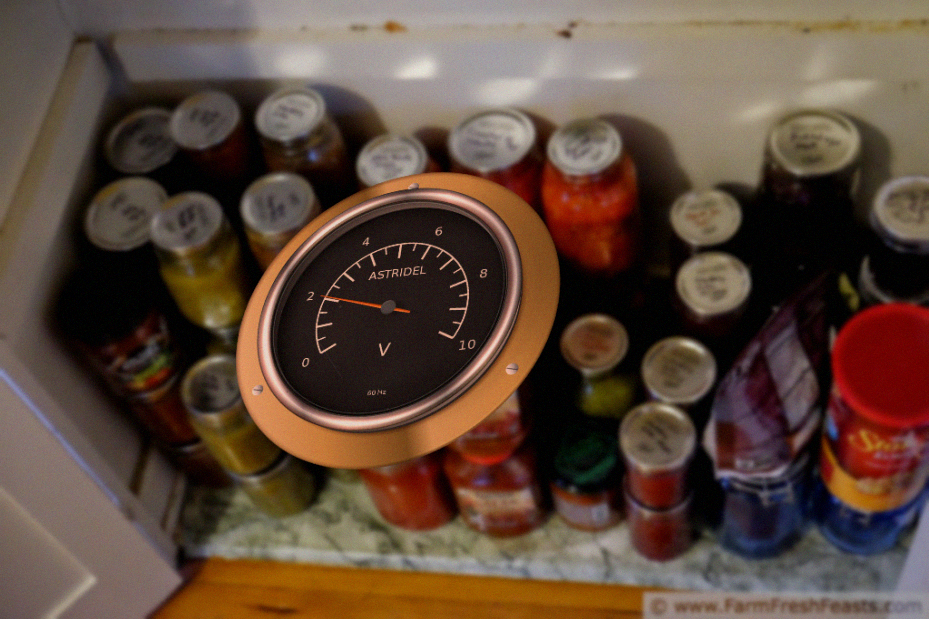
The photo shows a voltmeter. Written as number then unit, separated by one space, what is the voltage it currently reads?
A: 2 V
